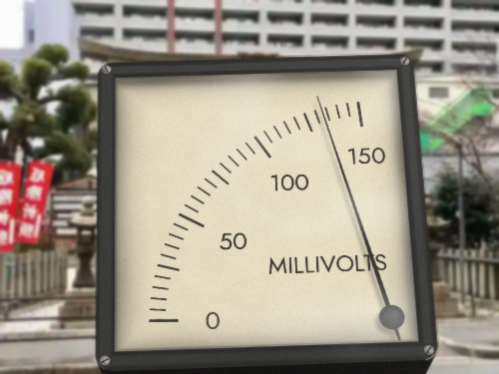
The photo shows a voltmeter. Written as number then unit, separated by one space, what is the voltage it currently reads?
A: 132.5 mV
